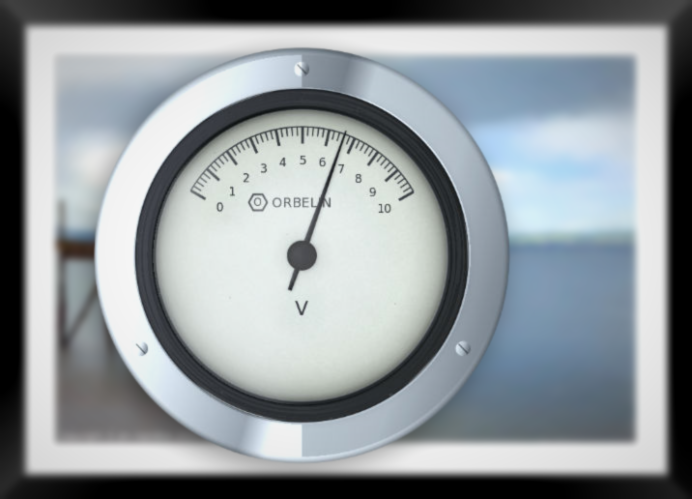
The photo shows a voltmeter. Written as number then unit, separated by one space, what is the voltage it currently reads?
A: 6.6 V
